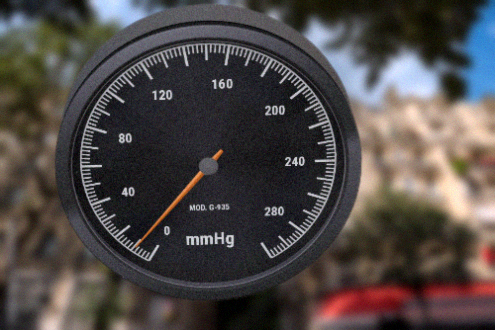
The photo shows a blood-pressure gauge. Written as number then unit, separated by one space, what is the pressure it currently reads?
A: 10 mmHg
